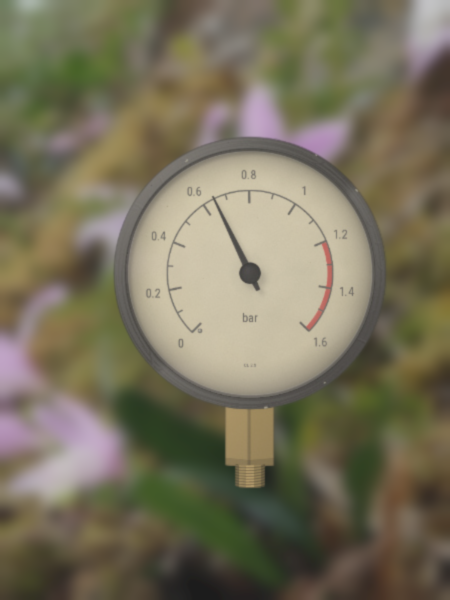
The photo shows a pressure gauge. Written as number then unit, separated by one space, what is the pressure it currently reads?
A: 0.65 bar
